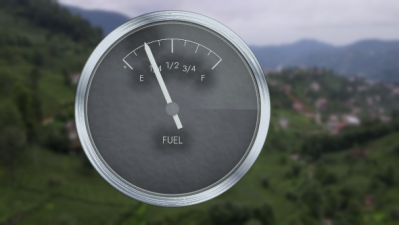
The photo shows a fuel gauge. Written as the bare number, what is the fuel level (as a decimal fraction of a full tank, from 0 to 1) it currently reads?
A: 0.25
